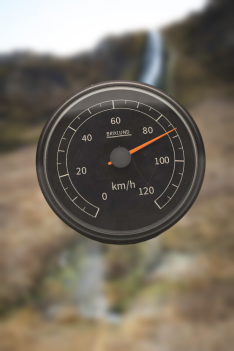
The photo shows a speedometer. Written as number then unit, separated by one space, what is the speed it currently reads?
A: 87.5 km/h
